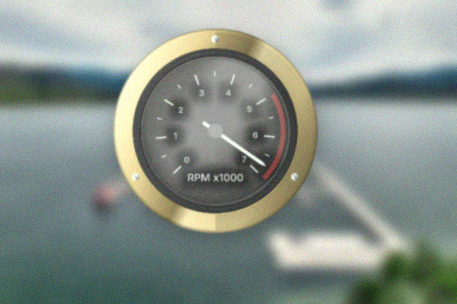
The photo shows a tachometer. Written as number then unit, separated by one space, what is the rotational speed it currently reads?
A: 6750 rpm
